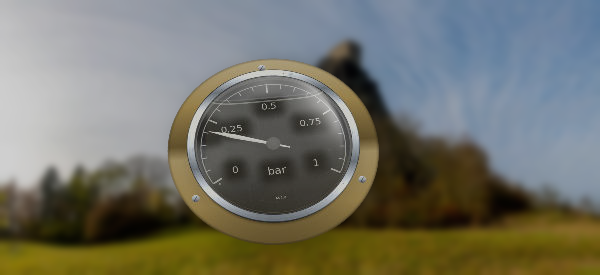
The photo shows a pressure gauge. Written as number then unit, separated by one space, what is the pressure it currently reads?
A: 0.2 bar
